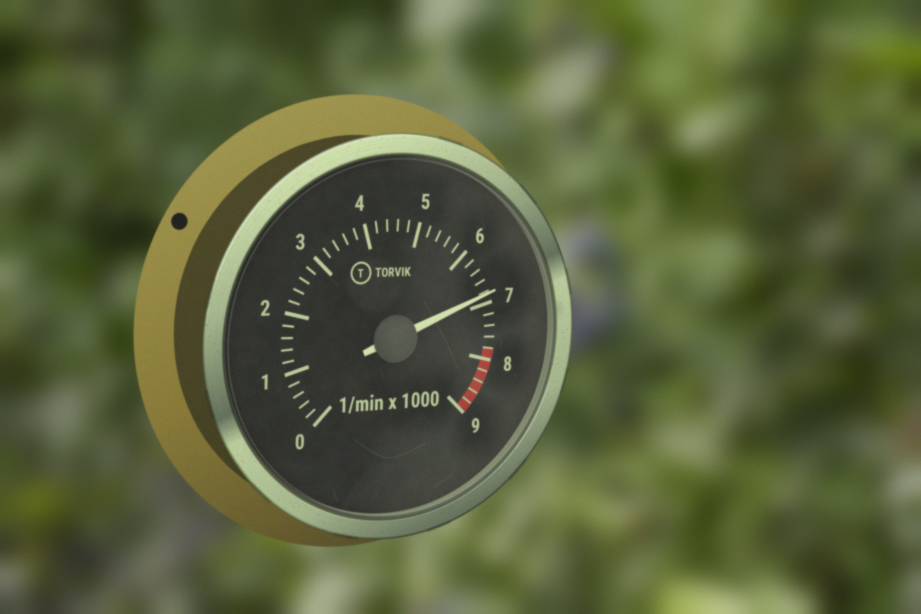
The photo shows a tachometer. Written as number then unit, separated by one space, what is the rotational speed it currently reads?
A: 6800 rpm
